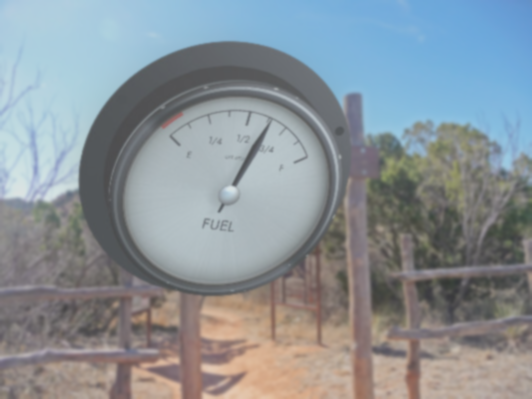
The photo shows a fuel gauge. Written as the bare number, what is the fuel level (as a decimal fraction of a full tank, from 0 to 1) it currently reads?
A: 0.625
